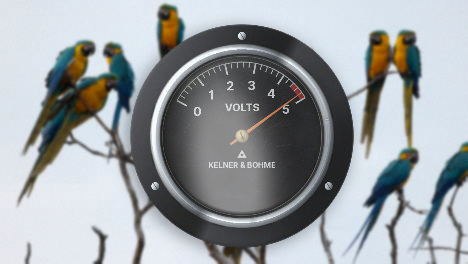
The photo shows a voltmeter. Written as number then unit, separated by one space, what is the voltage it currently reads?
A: 4.8 V
